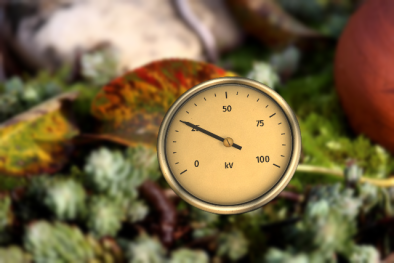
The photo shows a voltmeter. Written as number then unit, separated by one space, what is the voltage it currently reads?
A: 25 kV
